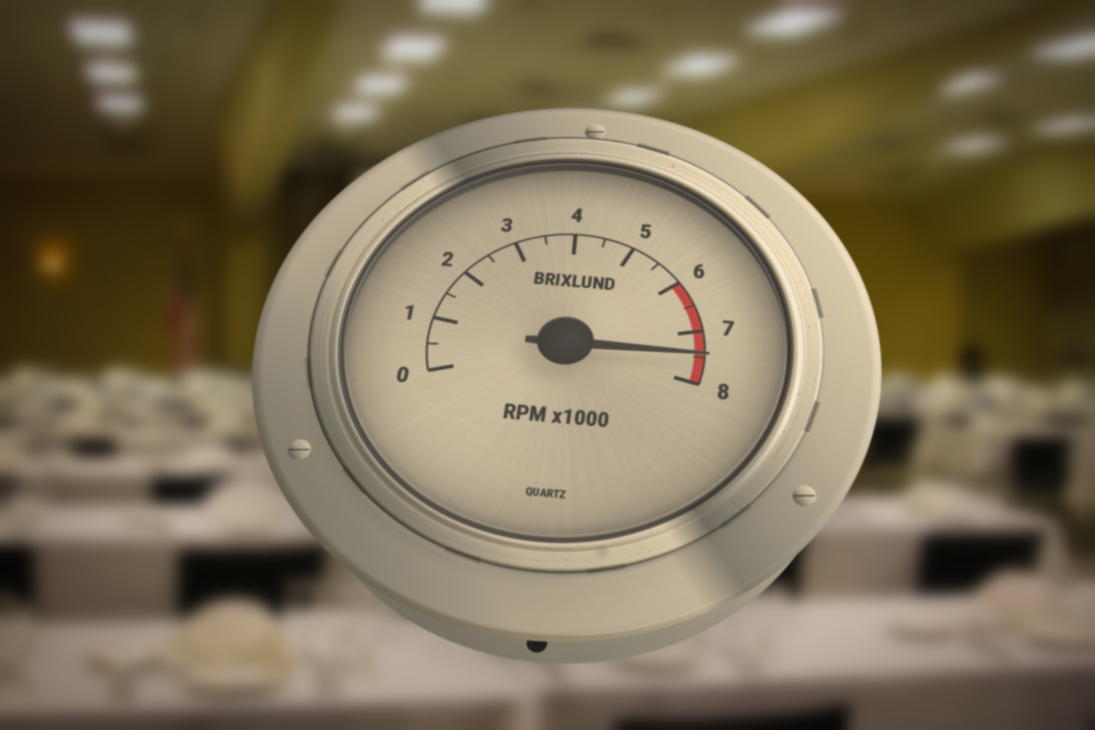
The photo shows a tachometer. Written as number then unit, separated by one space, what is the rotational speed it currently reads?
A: 7500 rpm
